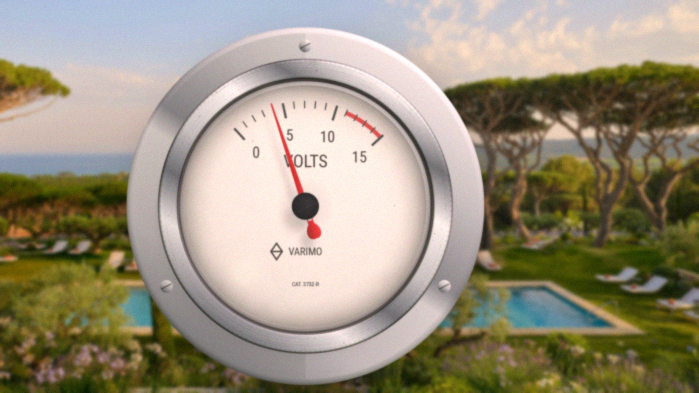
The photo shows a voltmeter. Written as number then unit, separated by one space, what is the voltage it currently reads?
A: 4 V
